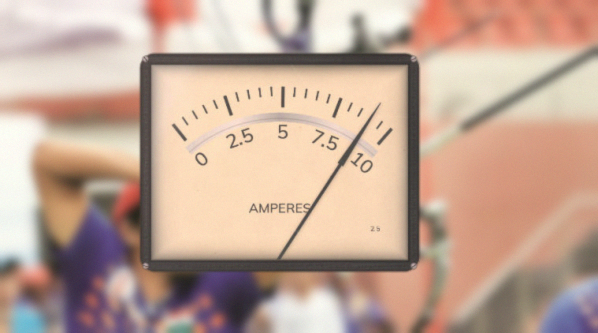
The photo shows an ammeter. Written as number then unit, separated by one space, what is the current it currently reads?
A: 9 A
